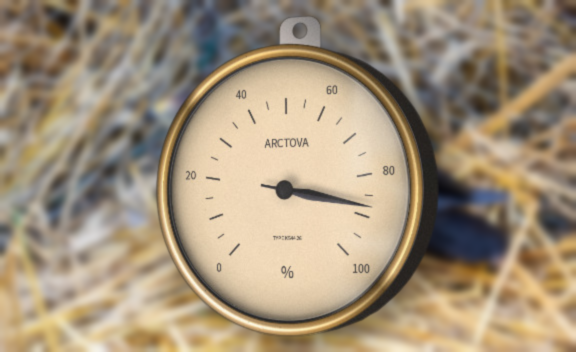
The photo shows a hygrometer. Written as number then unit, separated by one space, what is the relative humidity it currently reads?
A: 87.5 %
